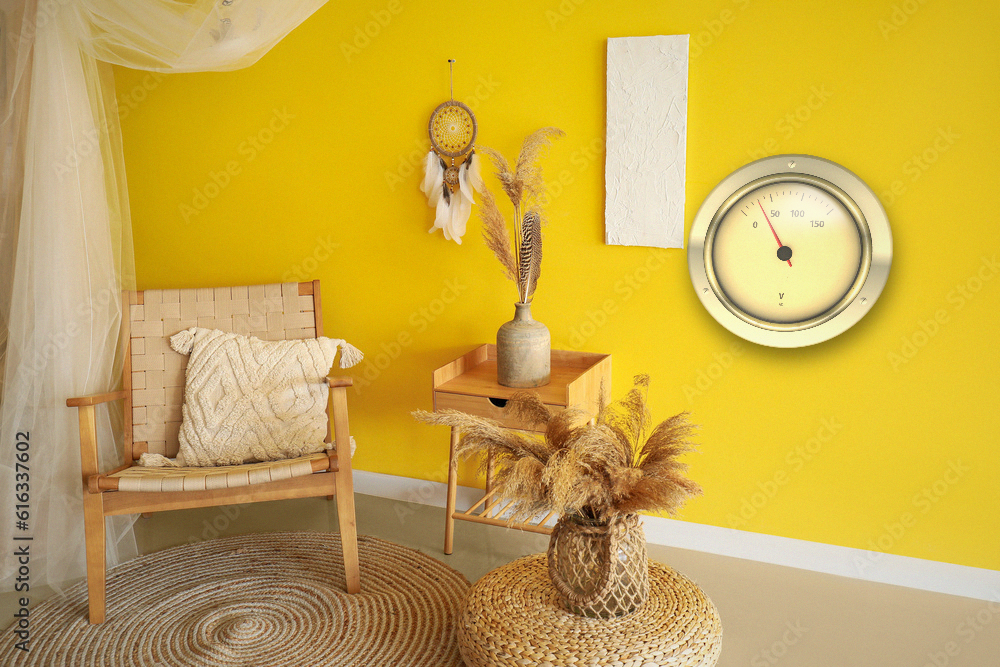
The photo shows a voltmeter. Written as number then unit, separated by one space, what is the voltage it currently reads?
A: 30 V
